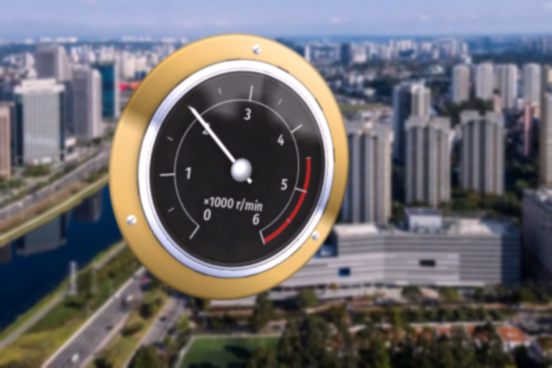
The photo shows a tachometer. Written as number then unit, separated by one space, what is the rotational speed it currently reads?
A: 2000 rpm
